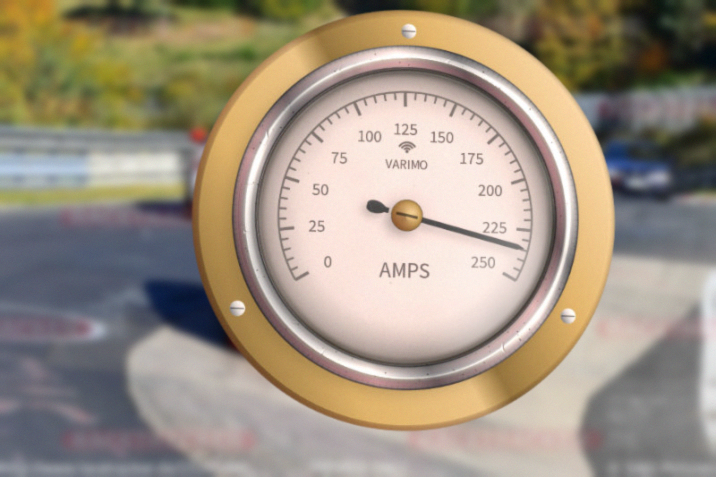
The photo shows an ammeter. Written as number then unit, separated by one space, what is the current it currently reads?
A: 235 A
